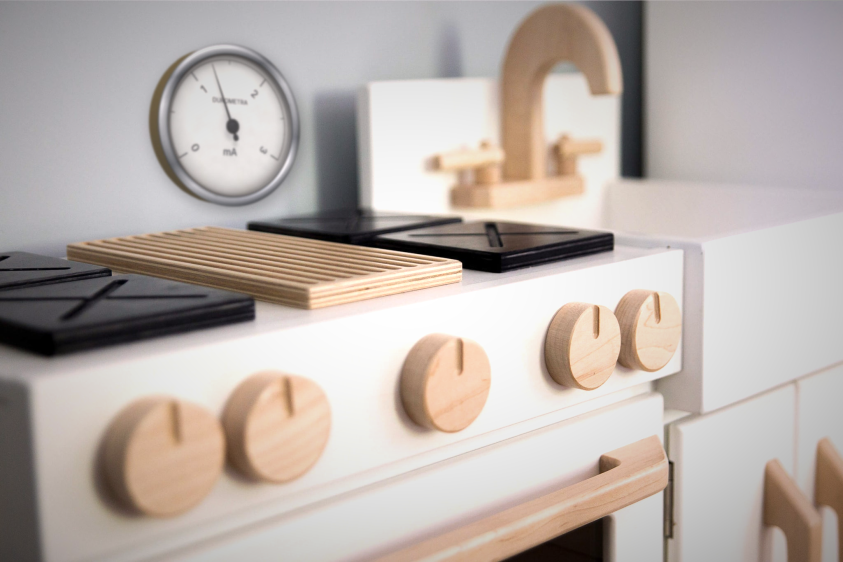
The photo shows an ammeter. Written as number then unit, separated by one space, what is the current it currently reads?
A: 1.25 mA
